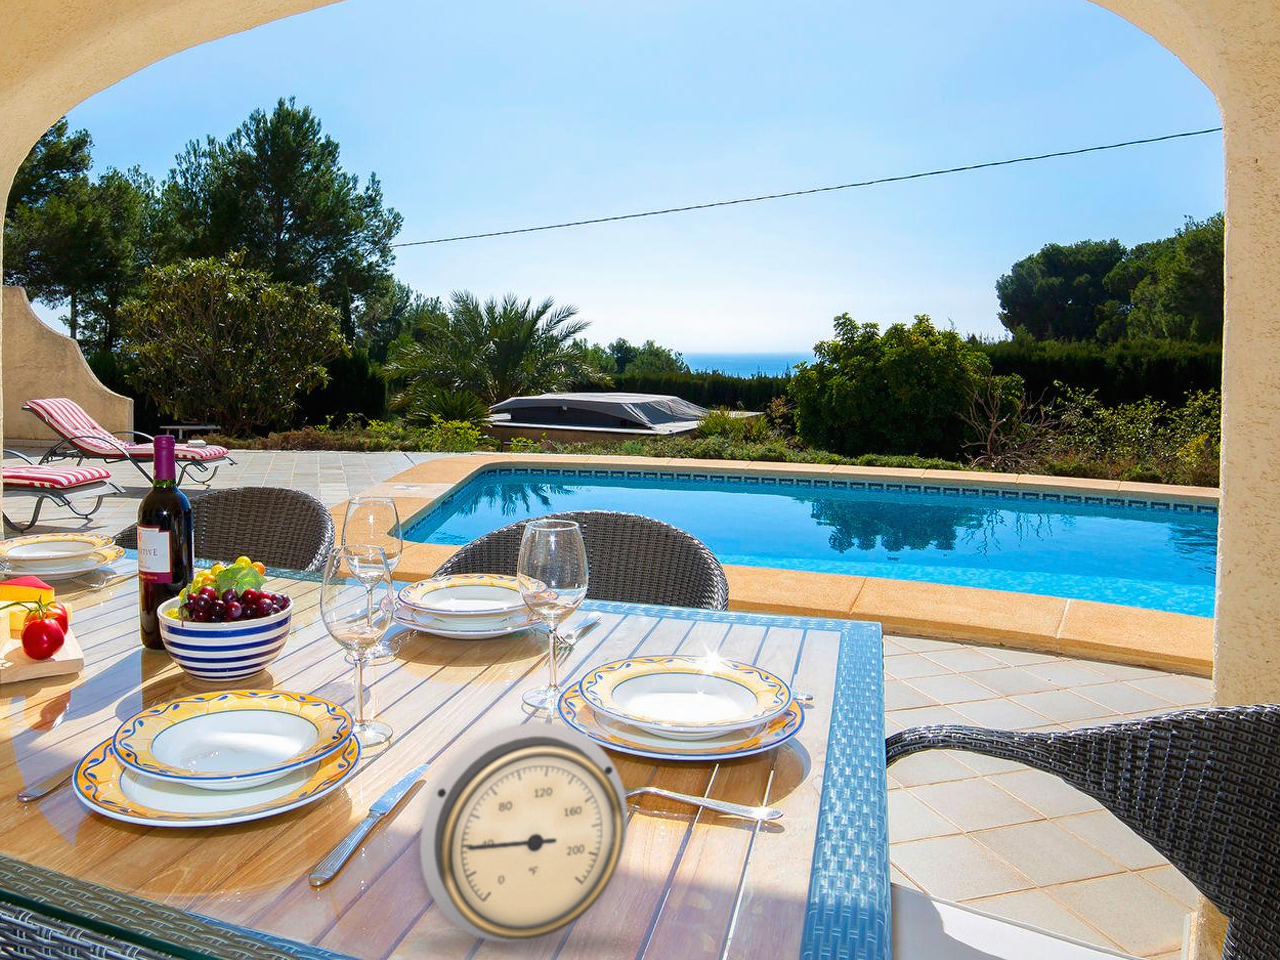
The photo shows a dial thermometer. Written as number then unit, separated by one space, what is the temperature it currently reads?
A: 40 °F
